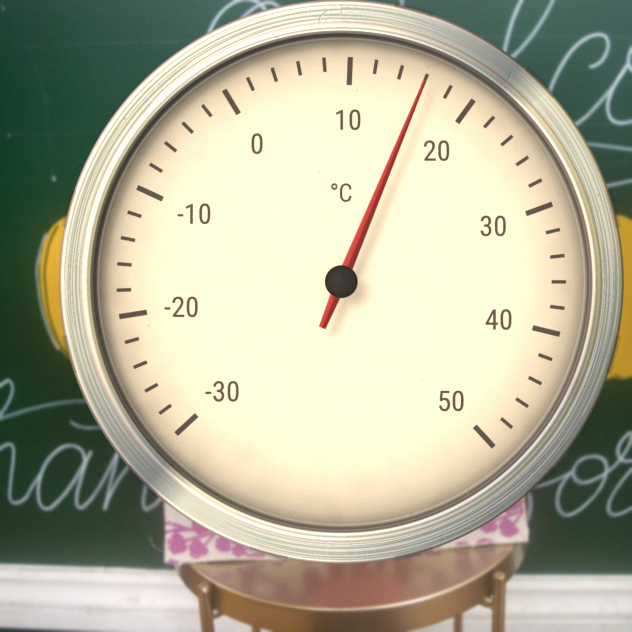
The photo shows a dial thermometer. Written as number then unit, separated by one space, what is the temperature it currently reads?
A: 16 °C
